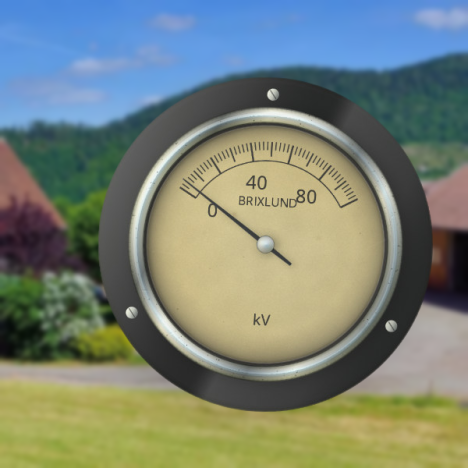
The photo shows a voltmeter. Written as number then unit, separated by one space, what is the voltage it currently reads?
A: 4 kV
